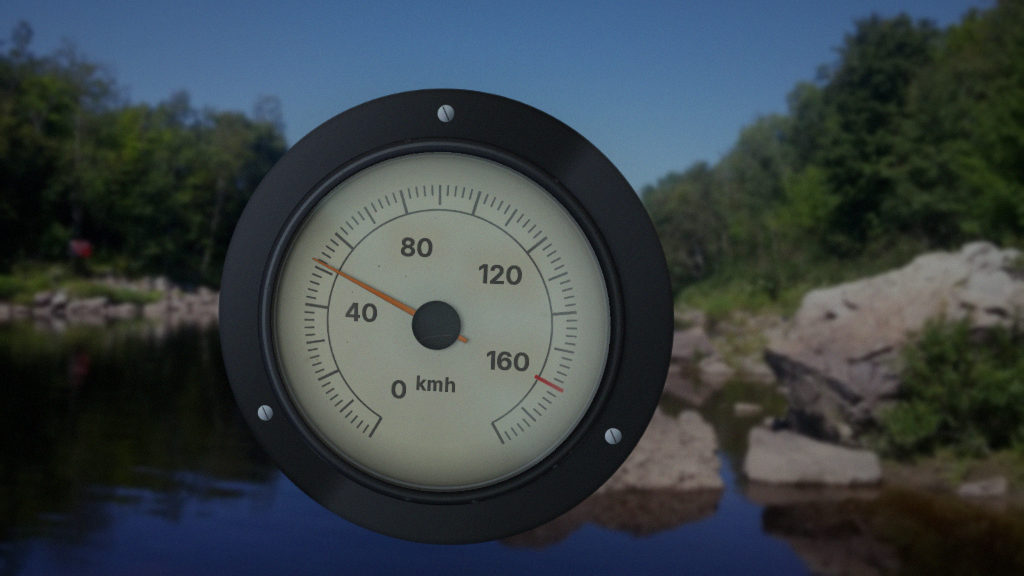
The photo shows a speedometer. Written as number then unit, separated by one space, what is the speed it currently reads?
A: 52 km/h
